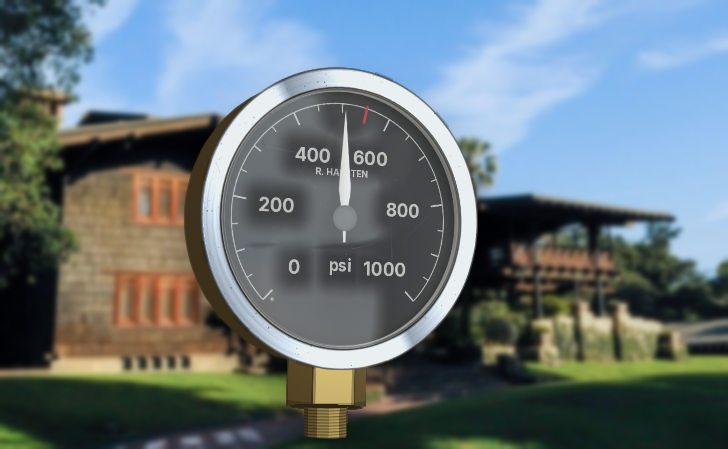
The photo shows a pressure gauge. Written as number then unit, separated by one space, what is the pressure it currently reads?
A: 500 psi
